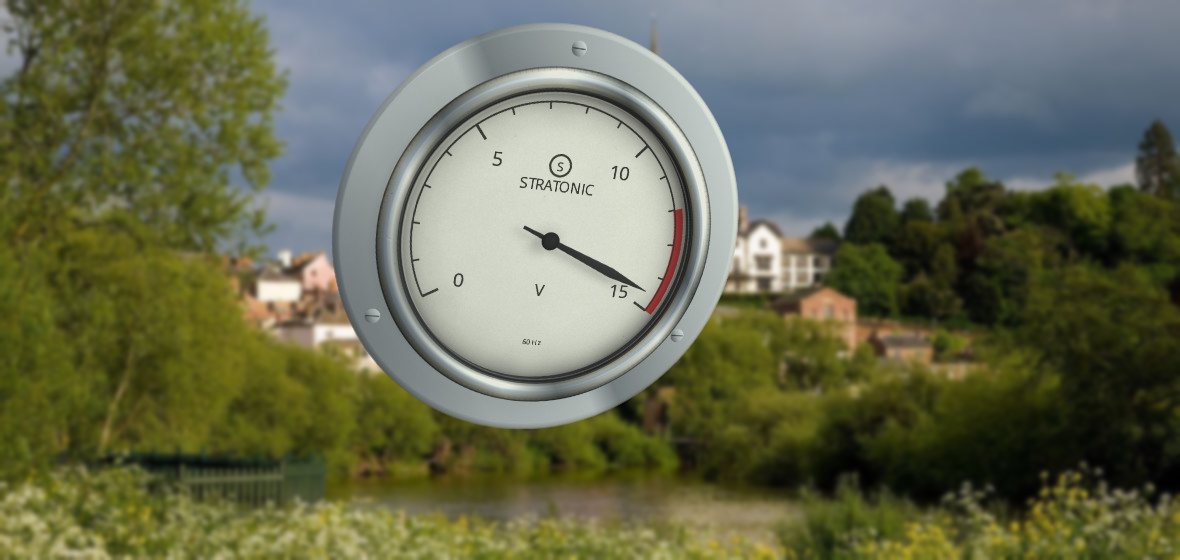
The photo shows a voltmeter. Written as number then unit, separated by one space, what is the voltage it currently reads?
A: 14.5 V
